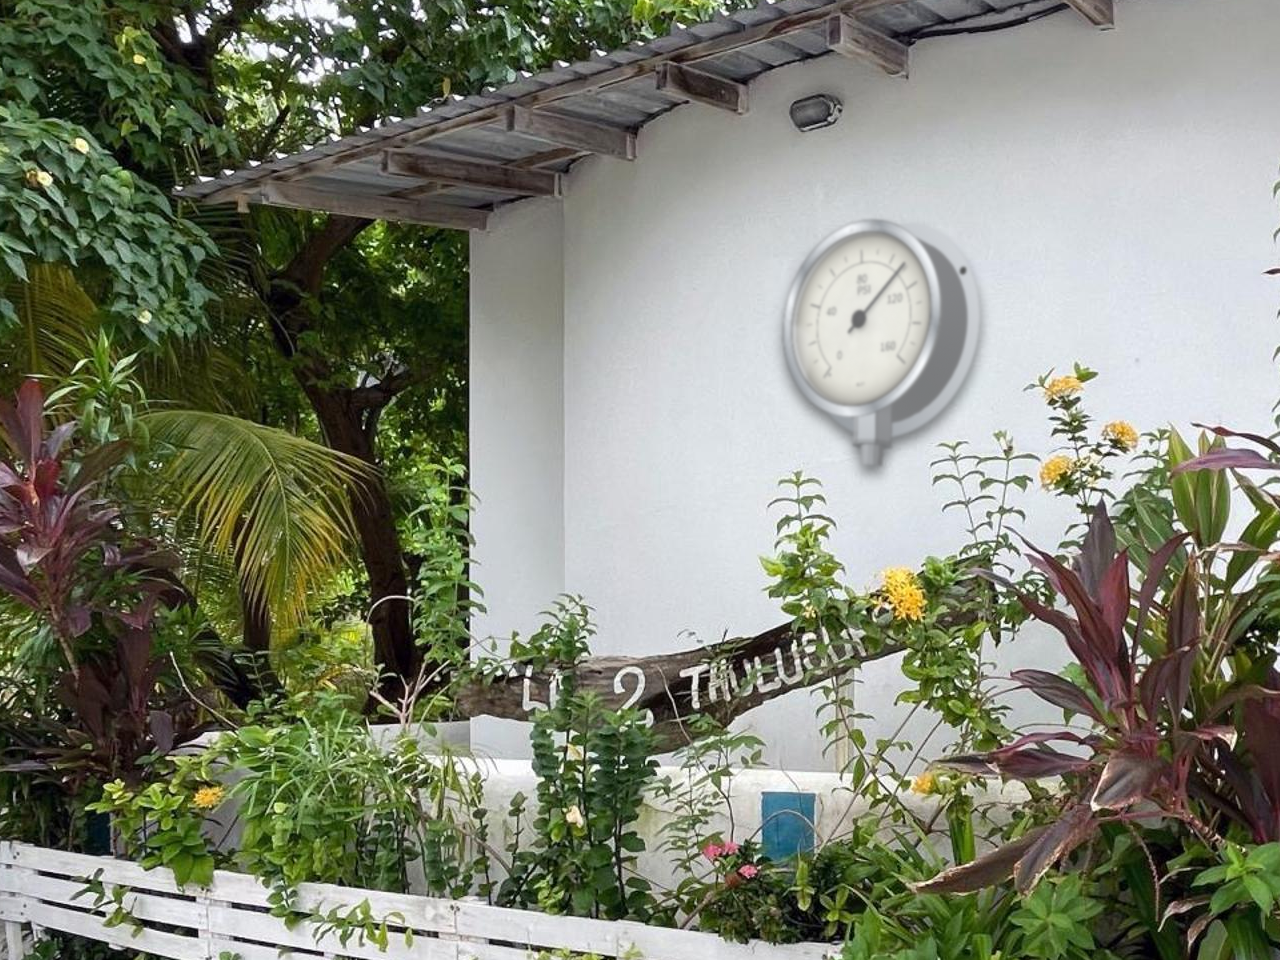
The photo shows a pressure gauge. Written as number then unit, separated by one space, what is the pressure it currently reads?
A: 110 psi
